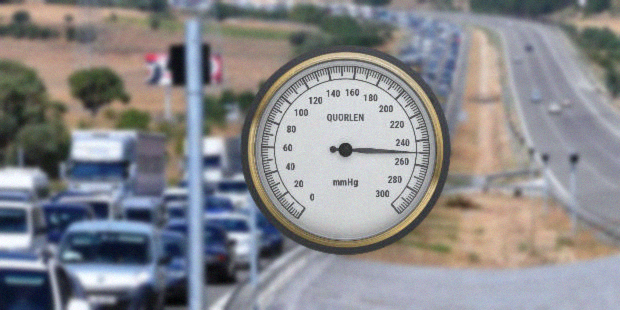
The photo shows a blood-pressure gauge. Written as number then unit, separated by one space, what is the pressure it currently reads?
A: 250 mmHg
